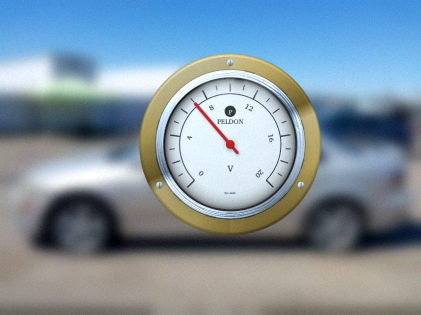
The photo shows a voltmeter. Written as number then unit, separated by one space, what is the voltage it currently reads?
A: 7 V
